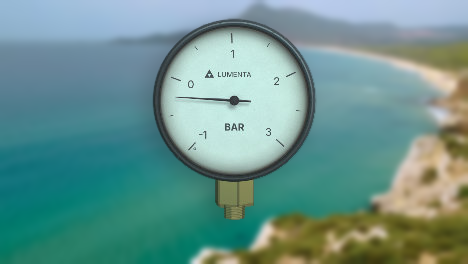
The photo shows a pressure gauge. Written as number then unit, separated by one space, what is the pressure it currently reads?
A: -0.25 bar
